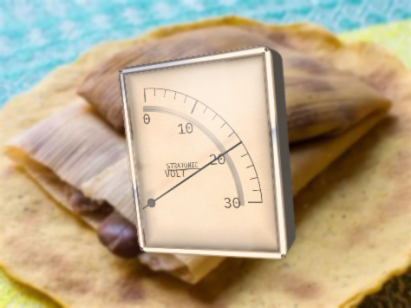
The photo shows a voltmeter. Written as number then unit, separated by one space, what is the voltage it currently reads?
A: 20 V
